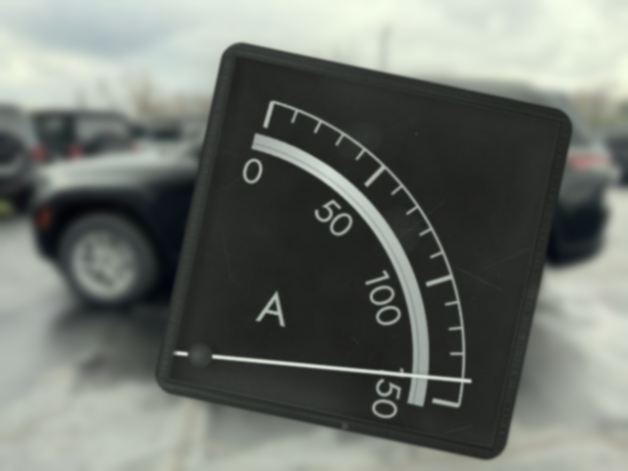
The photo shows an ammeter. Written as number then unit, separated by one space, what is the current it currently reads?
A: 140 A
